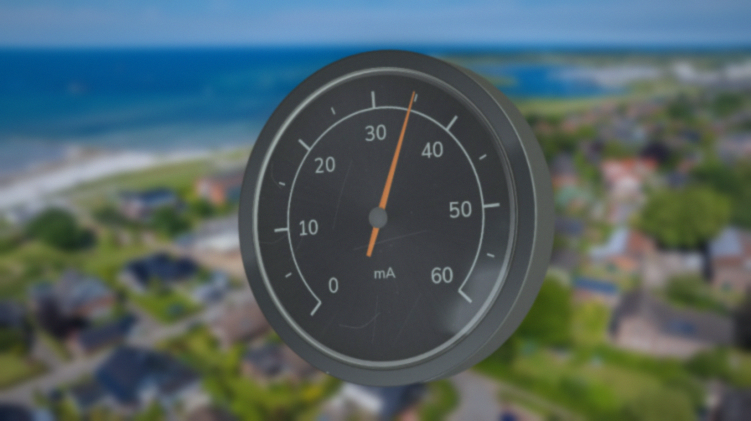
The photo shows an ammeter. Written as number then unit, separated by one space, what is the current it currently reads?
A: 35 mA
